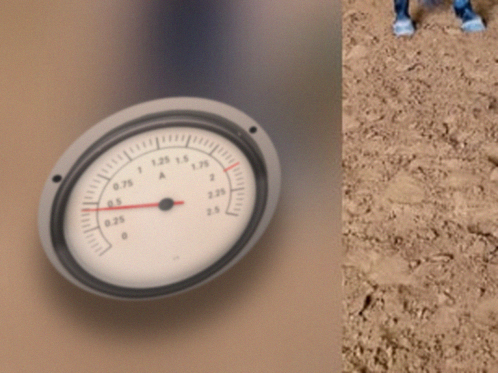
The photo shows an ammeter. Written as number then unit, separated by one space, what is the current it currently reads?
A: 0.45 A
